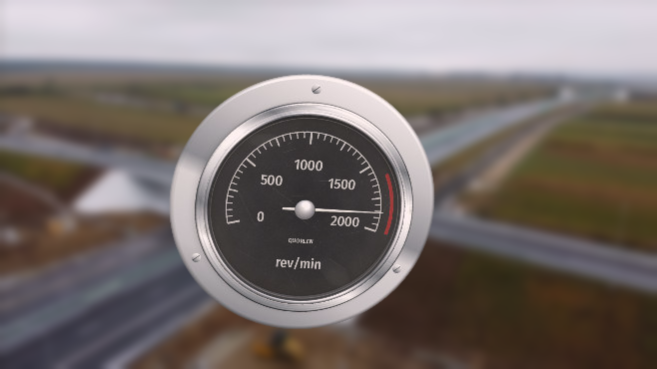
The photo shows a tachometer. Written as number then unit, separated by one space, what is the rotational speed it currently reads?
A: 1850 rpm
